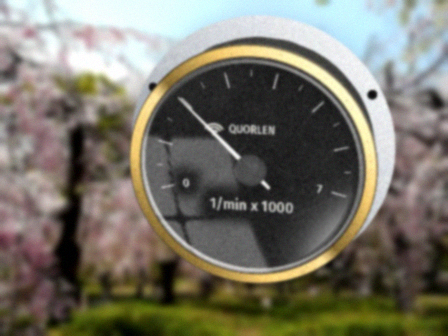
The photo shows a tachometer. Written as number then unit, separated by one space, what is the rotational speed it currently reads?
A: 2000 rpm
